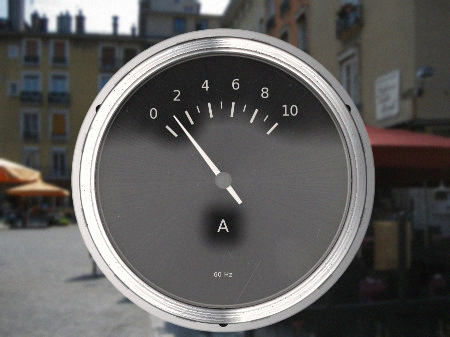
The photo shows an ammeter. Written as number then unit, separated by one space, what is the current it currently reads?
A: 1 A
